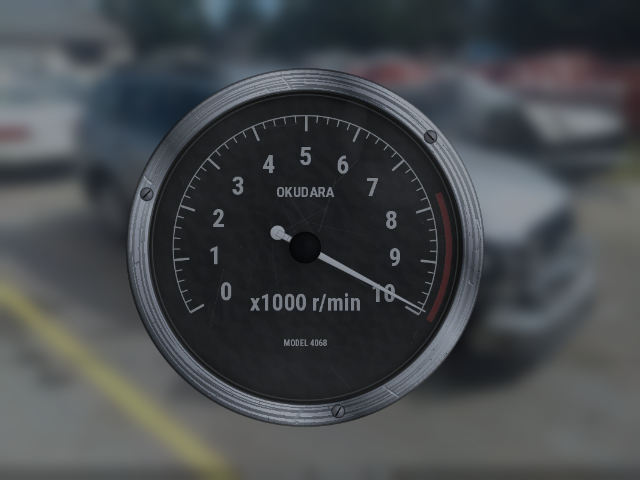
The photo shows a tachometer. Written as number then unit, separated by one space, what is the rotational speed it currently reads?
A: 9900 rpm
